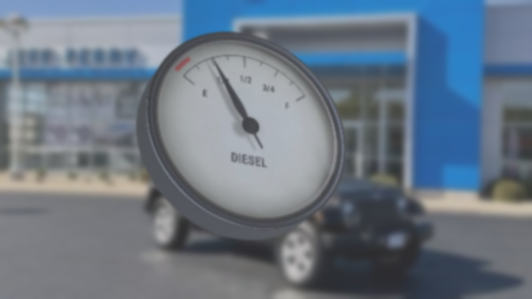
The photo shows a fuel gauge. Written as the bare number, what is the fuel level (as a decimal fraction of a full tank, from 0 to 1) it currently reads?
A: 0.25
